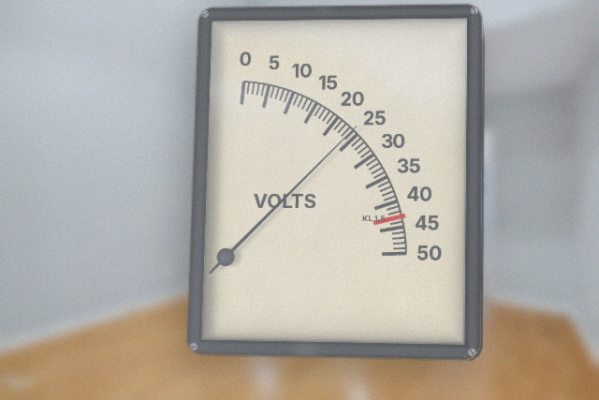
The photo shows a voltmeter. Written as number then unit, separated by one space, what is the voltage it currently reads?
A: 24 V
